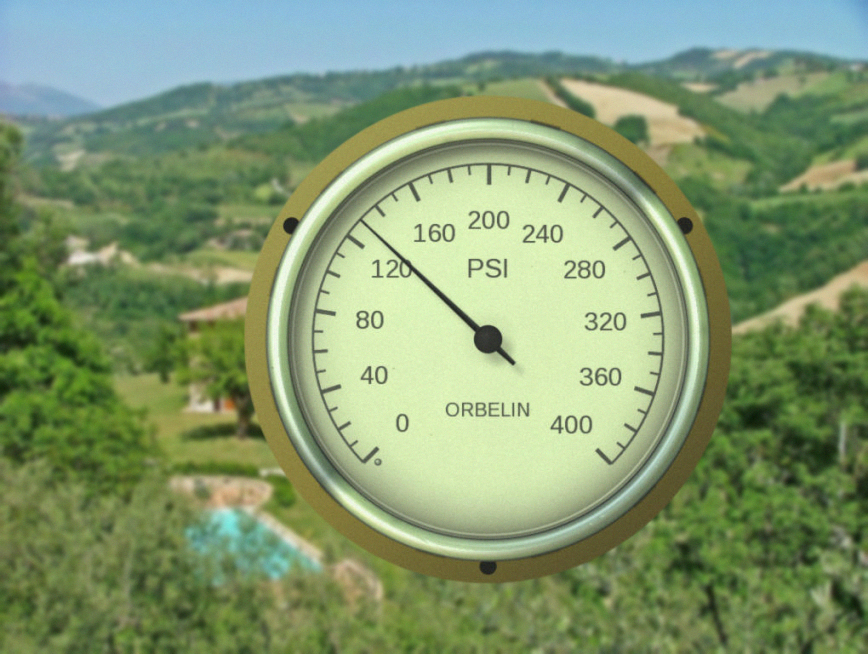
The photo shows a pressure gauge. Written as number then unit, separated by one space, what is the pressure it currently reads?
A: 130 psi
